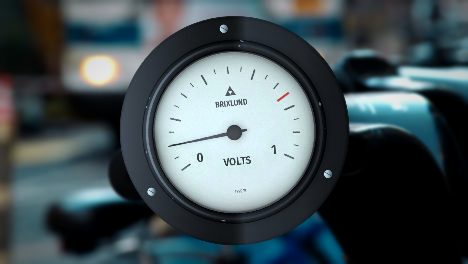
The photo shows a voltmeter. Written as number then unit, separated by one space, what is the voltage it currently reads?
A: 0.1 V
